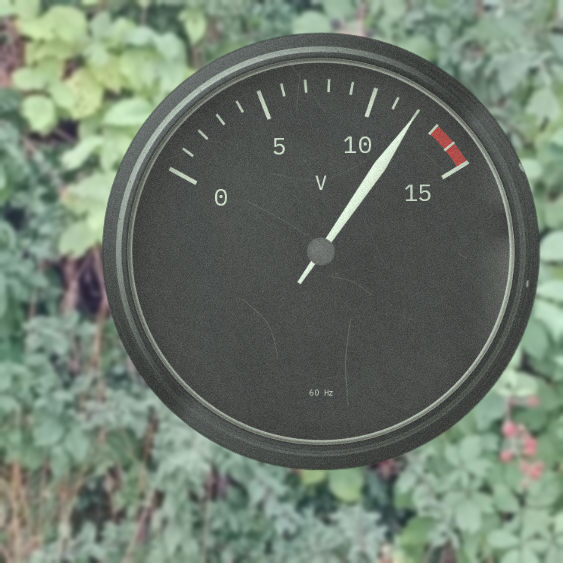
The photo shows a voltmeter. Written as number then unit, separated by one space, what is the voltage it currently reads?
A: 12 V
